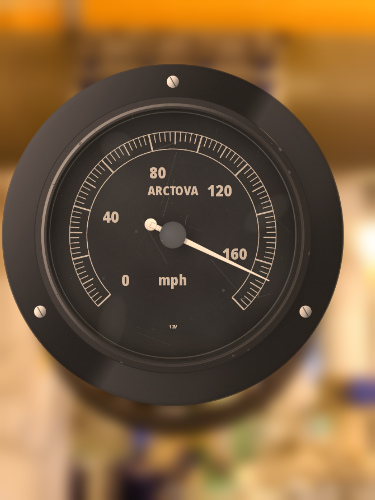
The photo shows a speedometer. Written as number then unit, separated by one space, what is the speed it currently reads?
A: 166 mph
